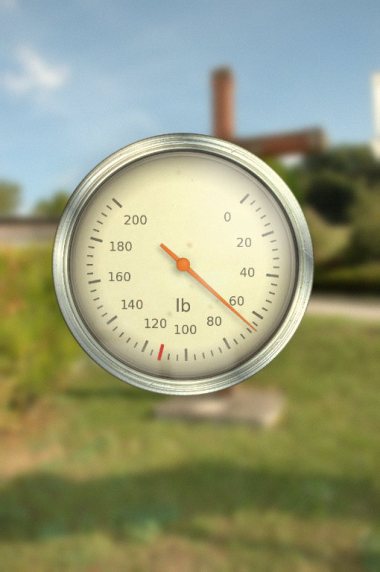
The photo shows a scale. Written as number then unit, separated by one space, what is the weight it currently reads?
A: 66 lb
